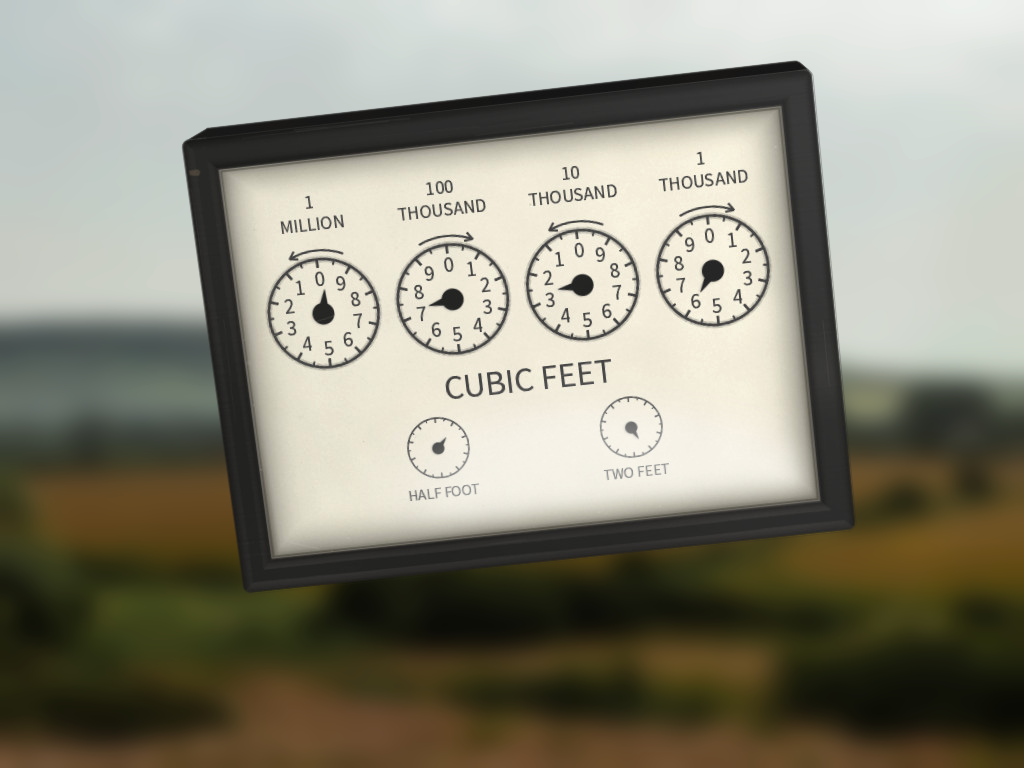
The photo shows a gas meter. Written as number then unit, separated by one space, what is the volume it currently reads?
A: 972600 ft³
